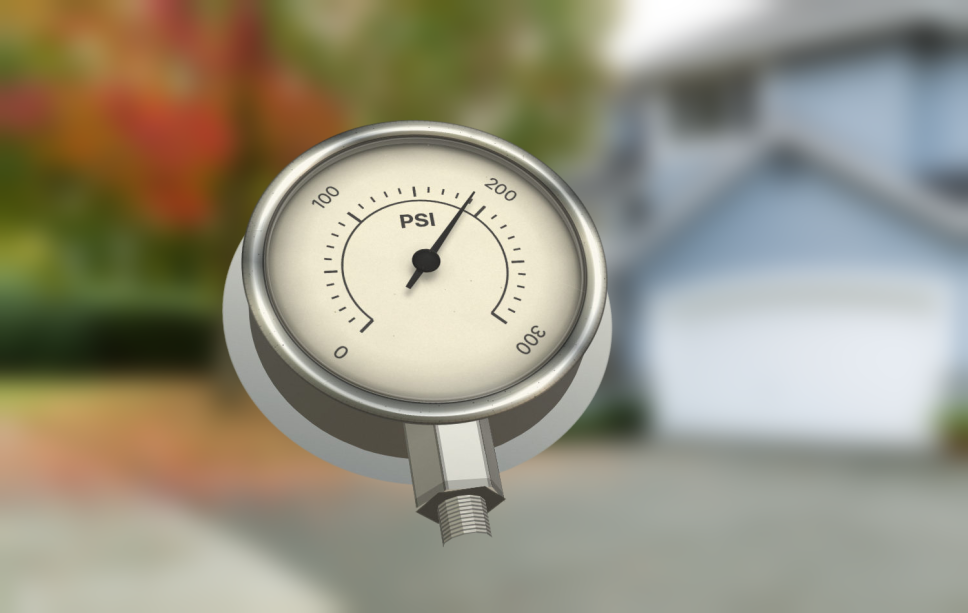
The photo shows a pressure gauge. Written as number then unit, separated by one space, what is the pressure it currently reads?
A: 190 psi
